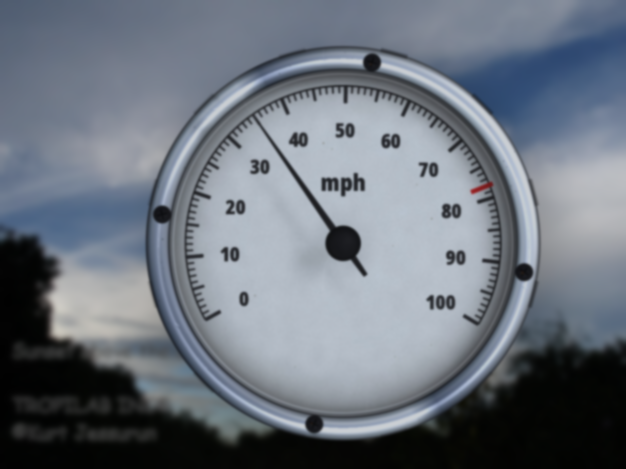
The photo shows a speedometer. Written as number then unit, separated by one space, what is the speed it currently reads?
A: 35 mph
